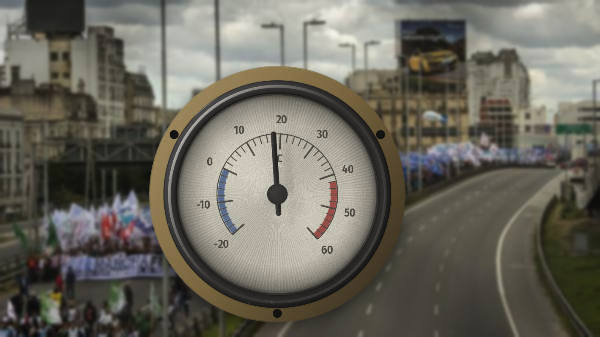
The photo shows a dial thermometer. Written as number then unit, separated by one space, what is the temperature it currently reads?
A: 18 °C
